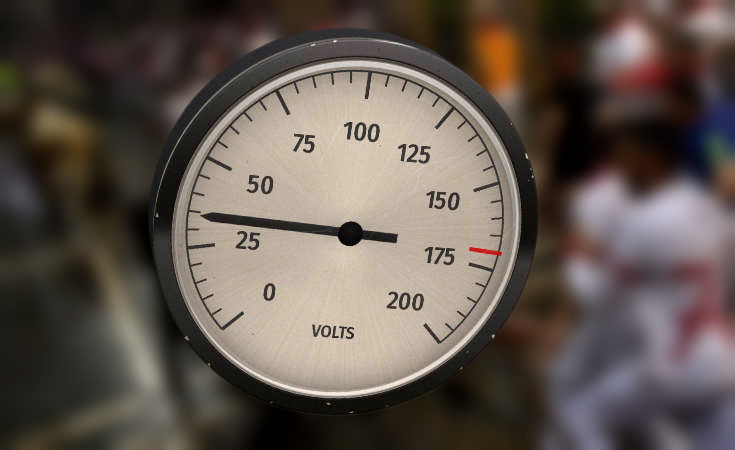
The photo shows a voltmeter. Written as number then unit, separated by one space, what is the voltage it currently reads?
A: 35 V
